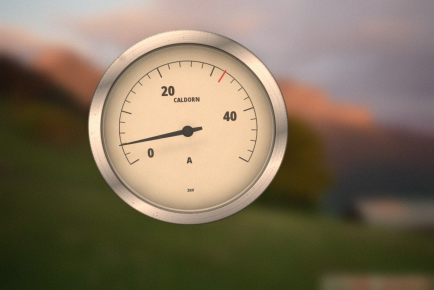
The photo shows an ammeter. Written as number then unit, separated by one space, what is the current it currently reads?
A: 4 A
